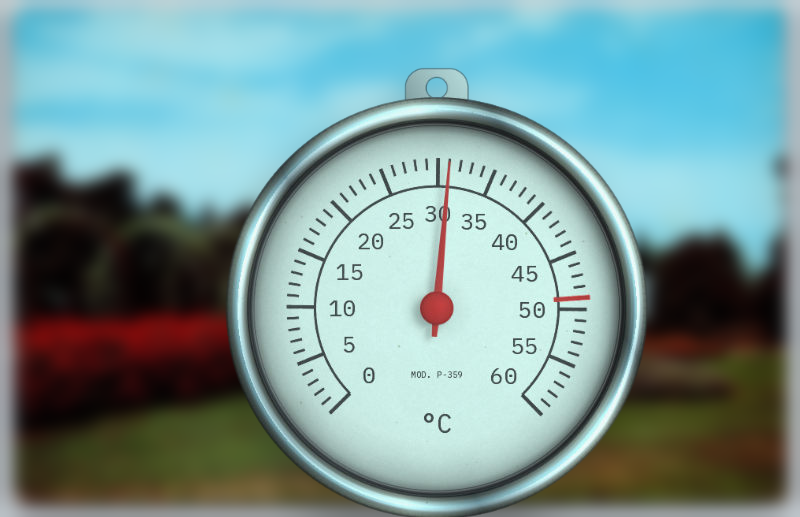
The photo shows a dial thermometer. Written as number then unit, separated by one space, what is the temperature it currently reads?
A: 31 °C
